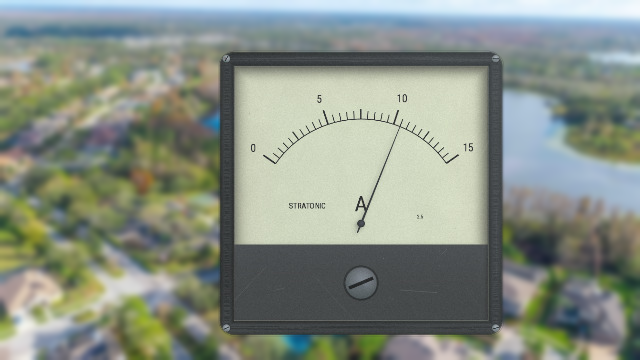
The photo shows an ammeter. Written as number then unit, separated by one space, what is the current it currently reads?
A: 10.5 A
